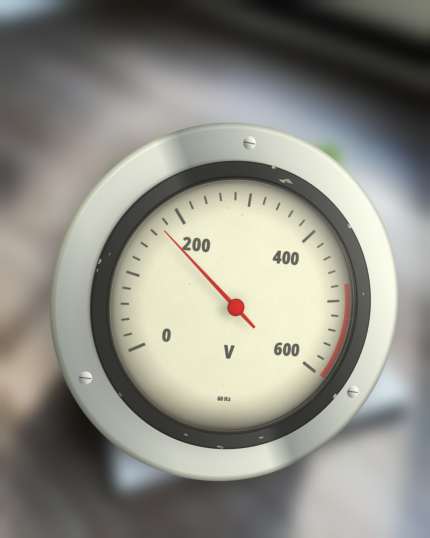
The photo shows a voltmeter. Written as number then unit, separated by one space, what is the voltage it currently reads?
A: 170 V
